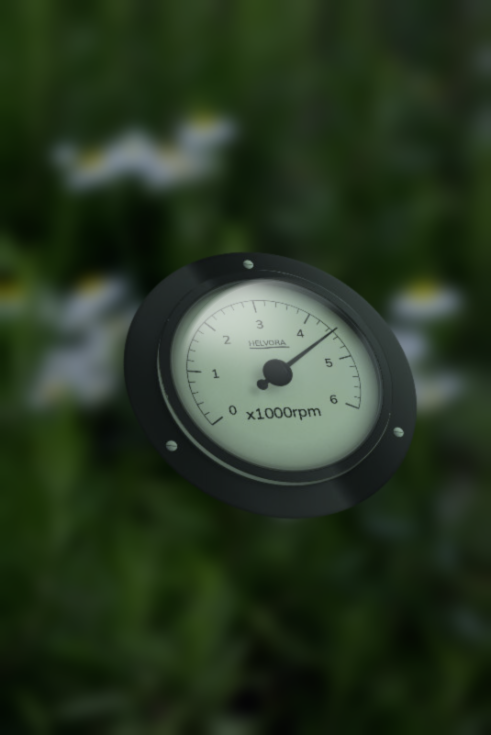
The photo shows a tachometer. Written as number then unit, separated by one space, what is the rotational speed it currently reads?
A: 4500 rpm
